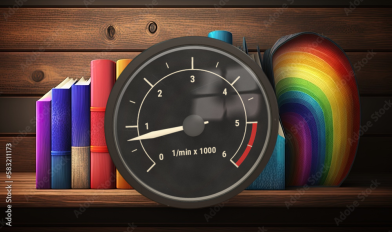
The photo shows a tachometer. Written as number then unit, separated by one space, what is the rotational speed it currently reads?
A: 750 rpm
